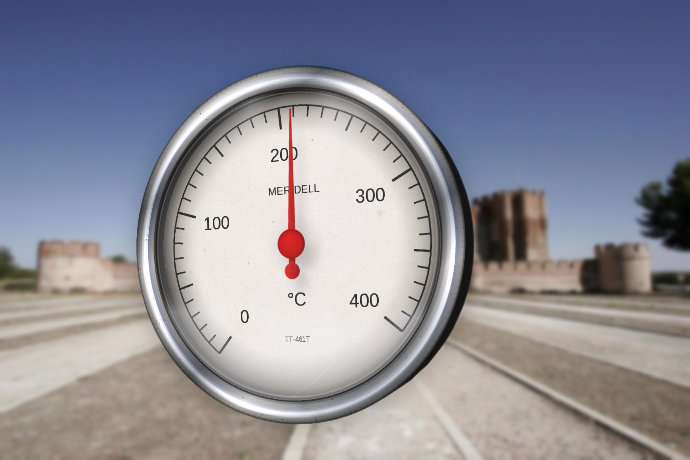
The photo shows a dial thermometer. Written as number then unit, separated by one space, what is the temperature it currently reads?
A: 210 °C
